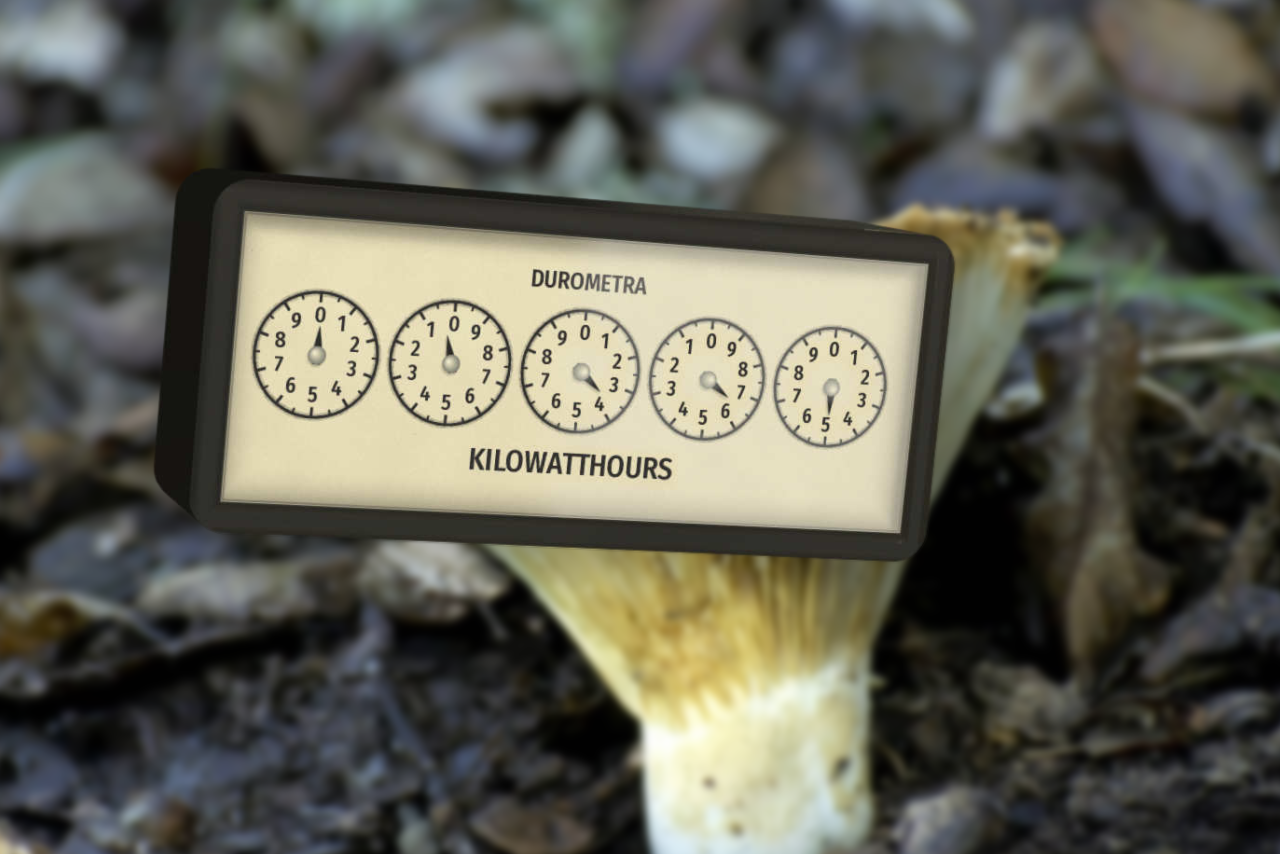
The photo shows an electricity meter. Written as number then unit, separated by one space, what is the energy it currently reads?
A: 365 kWh
